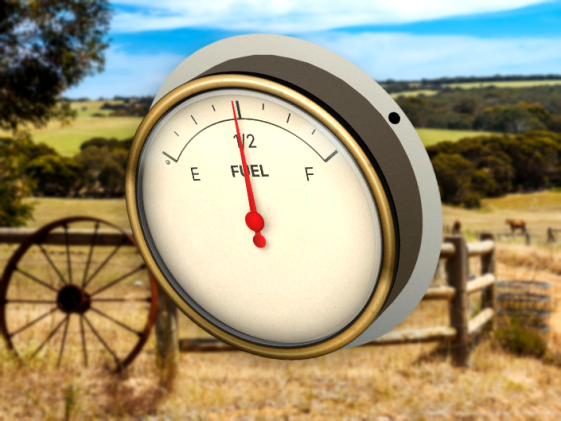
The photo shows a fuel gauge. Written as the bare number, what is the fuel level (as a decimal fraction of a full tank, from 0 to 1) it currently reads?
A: 0.5
